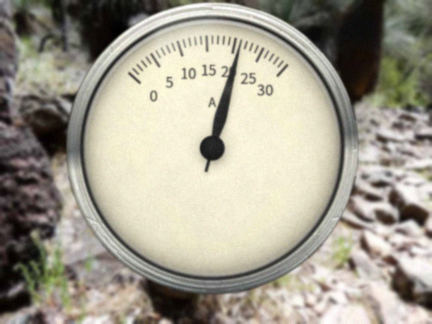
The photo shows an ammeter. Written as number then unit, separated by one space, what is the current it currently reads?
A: 21 A
